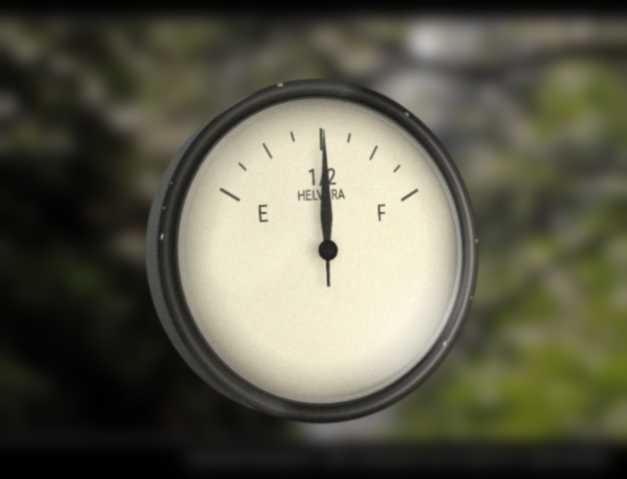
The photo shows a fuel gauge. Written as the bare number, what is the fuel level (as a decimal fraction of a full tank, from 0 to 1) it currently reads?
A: 0.5
